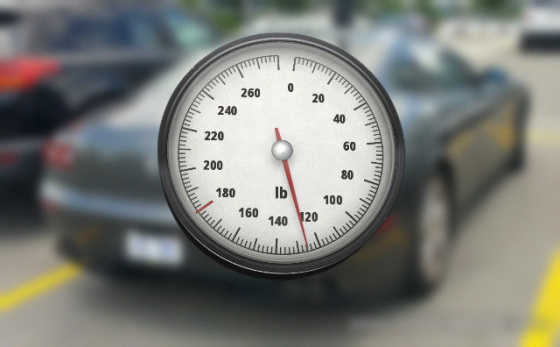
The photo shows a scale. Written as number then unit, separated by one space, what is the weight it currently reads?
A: 126 lb
